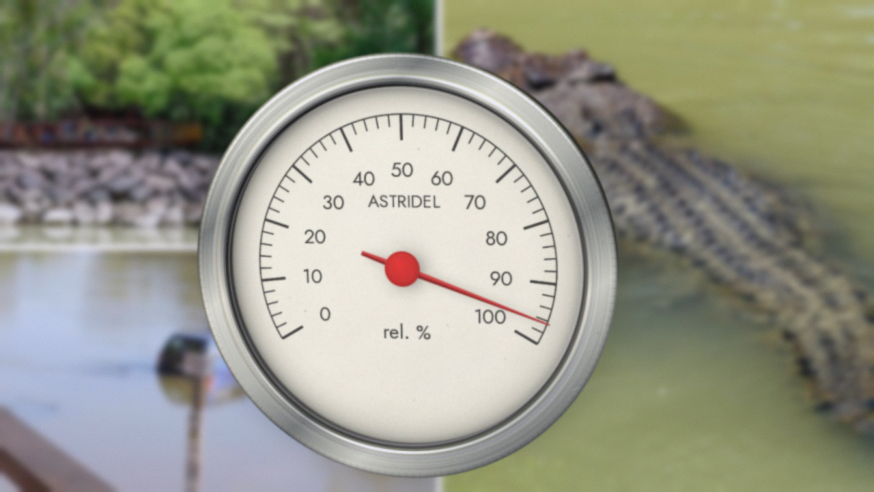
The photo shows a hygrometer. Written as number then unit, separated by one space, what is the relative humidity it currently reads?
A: 96 %
